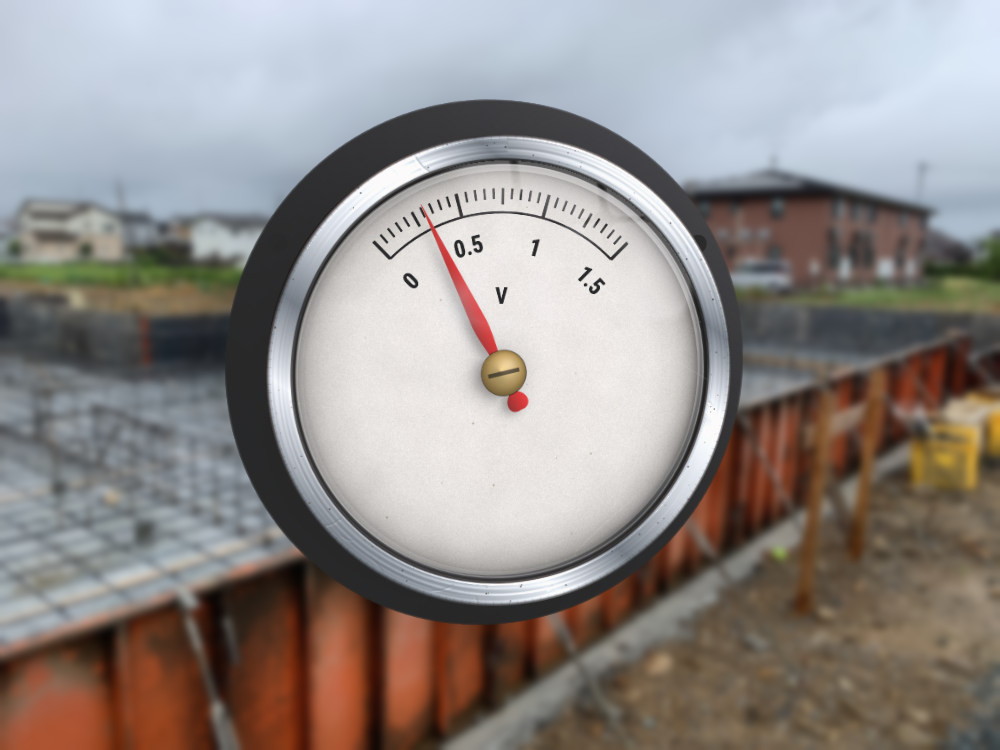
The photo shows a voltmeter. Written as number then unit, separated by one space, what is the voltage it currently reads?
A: 0.3 V
